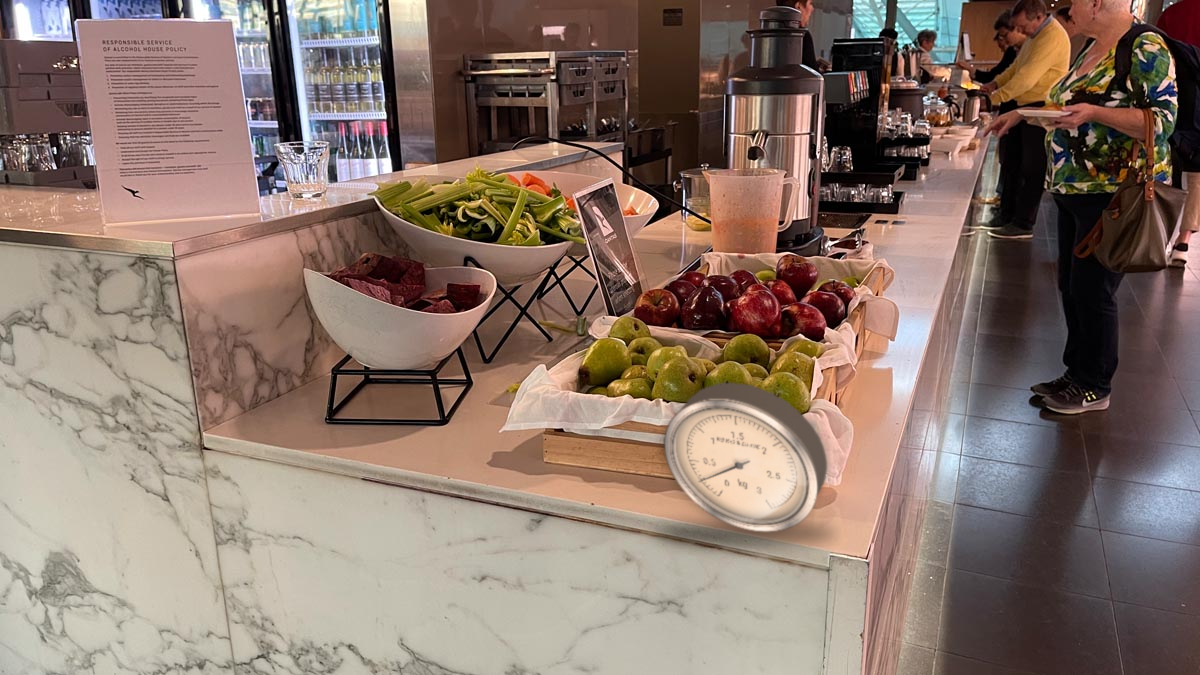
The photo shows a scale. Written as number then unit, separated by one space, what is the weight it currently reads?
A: 0.25 kg
